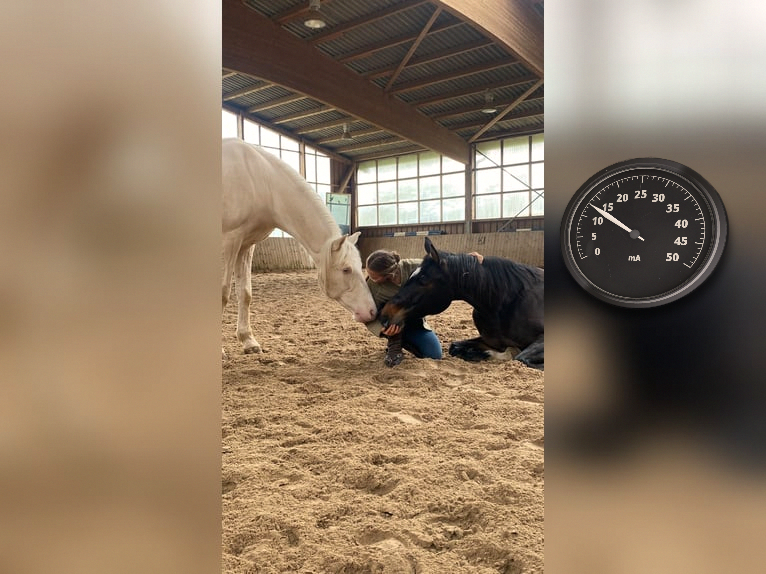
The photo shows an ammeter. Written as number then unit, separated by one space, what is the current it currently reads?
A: 13 mA
